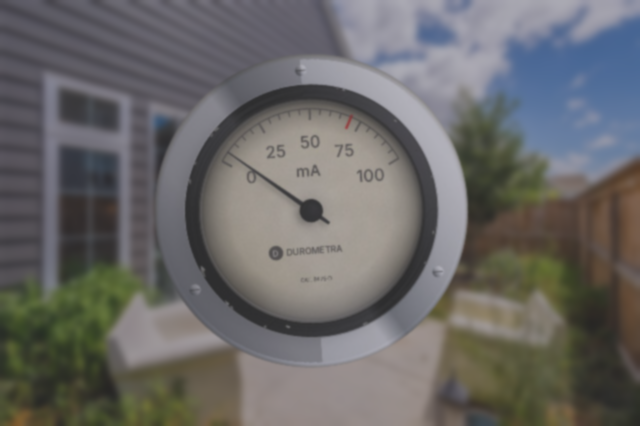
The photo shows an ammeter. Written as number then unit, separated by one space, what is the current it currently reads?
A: 5 mA
